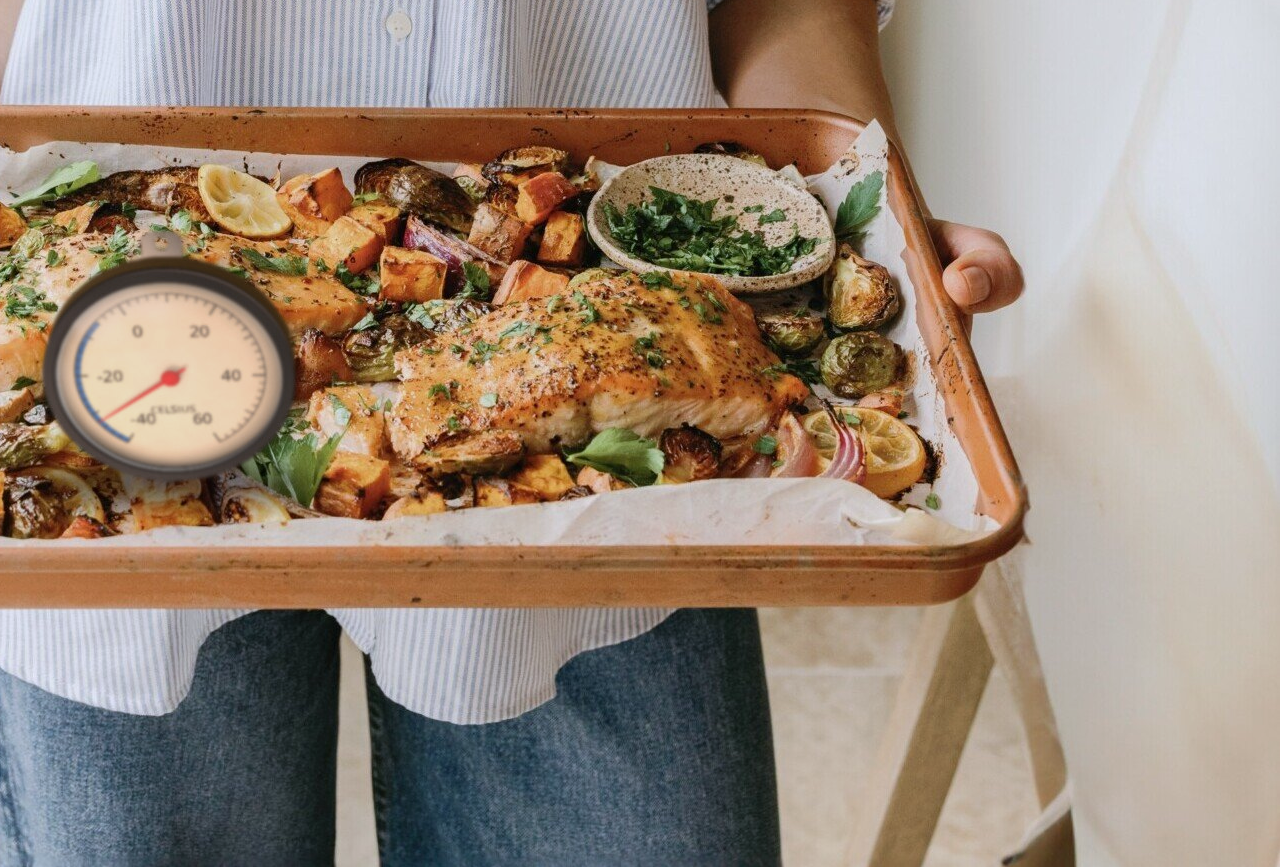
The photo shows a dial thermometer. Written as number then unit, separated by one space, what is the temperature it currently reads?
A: -32 °C
